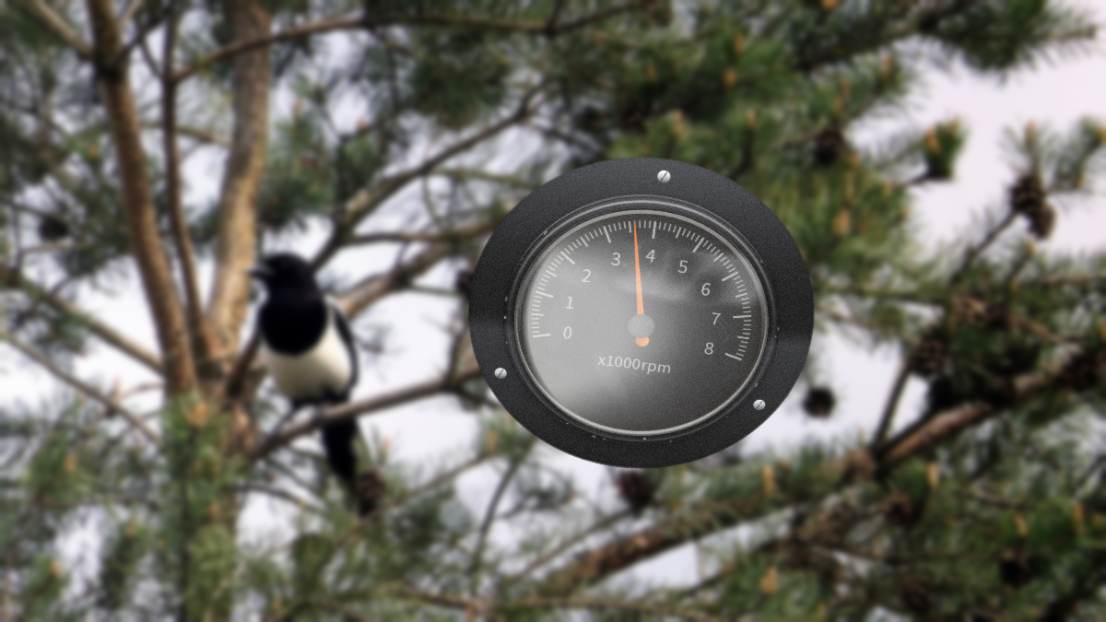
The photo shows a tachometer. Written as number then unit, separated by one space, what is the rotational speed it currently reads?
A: 3600 rpm
